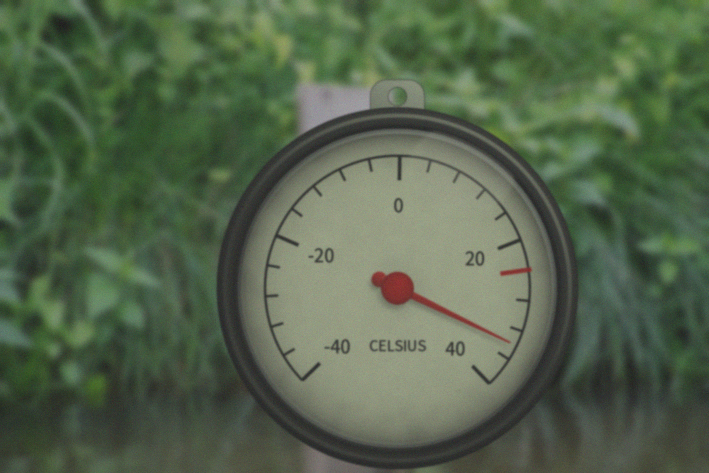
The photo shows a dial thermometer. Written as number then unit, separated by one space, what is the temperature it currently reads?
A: 34 °C
